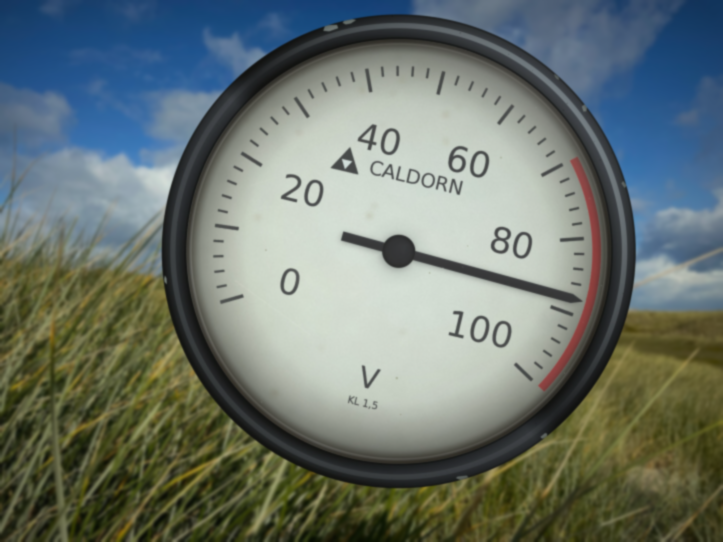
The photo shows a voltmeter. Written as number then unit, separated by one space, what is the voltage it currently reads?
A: 88 V
